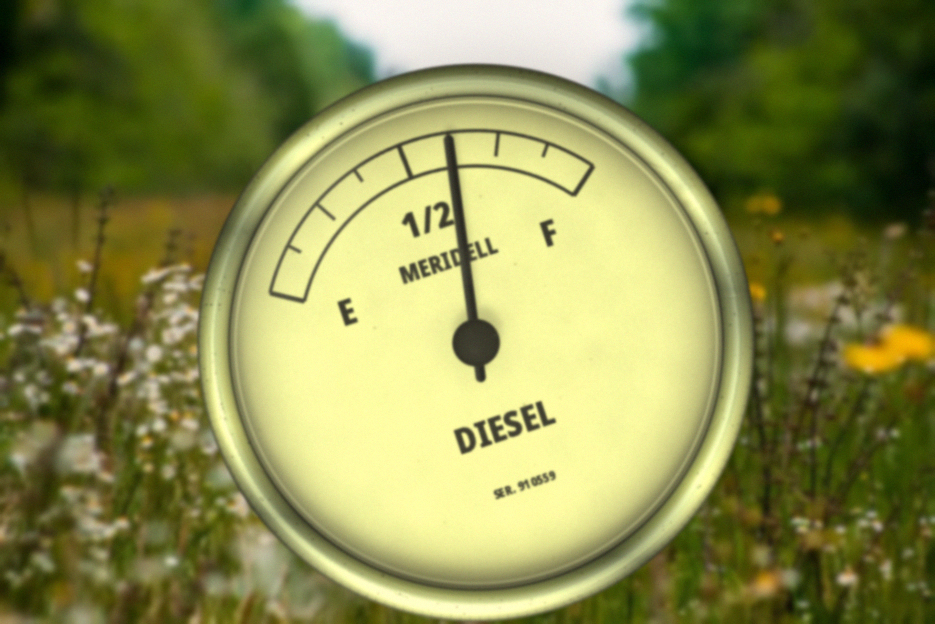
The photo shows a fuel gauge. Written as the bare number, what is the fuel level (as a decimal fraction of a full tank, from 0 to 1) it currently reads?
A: 0.625
